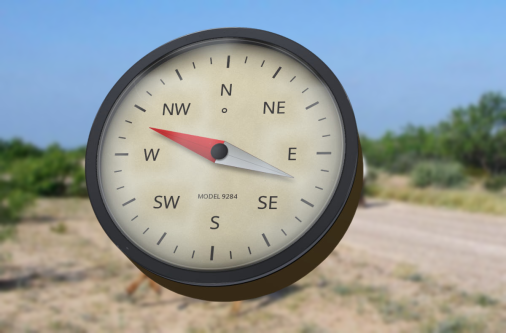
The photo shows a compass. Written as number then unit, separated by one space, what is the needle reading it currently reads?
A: 290 °
